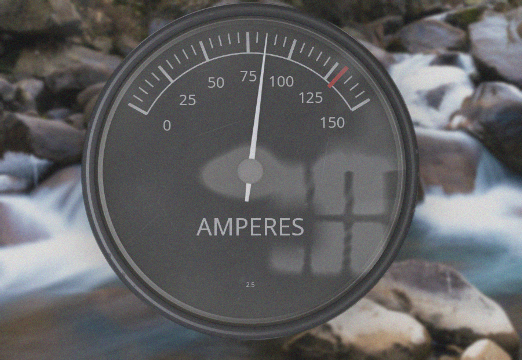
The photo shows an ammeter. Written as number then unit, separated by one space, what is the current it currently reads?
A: 85 A
